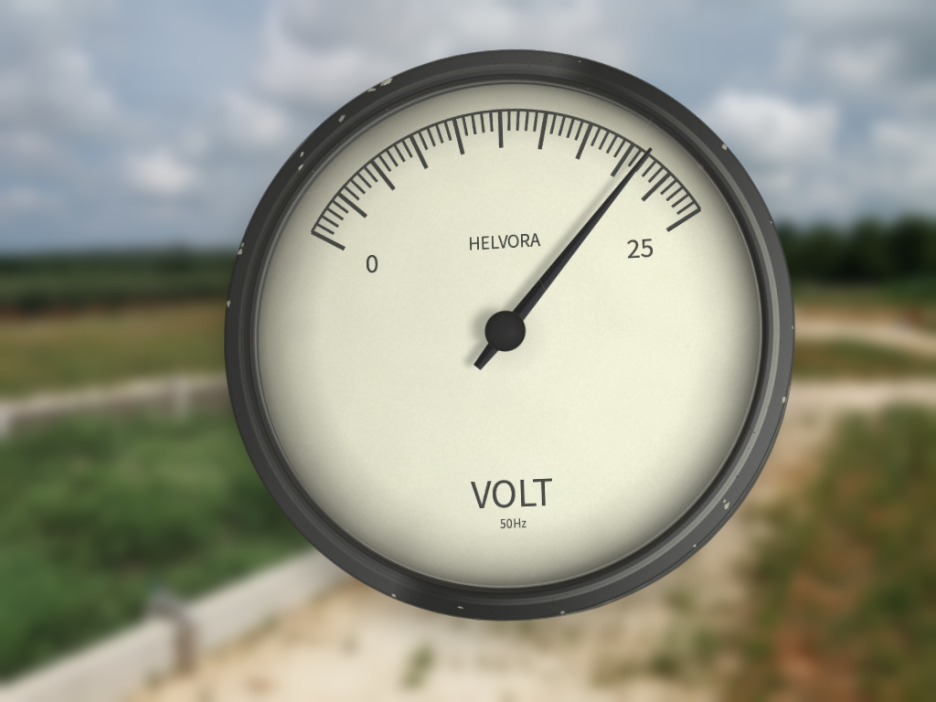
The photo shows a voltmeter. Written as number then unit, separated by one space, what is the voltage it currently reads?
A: 21 V
